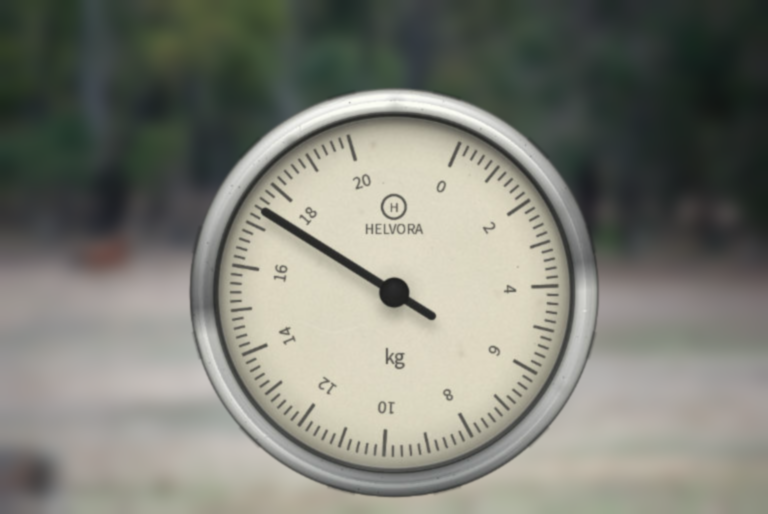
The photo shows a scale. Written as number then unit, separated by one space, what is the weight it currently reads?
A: 17.4 kg
